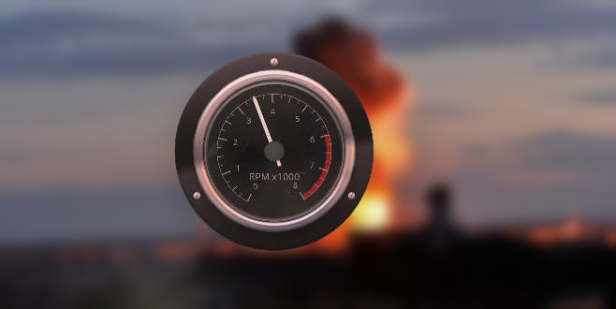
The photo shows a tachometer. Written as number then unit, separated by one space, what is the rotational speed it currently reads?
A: 3500 rpm
